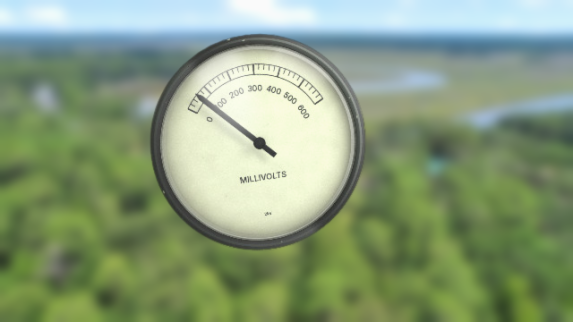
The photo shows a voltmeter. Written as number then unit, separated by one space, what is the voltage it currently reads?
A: 60 mV
